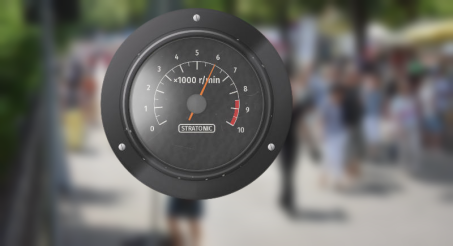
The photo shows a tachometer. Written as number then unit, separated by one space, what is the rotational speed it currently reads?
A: 6000 rpm
